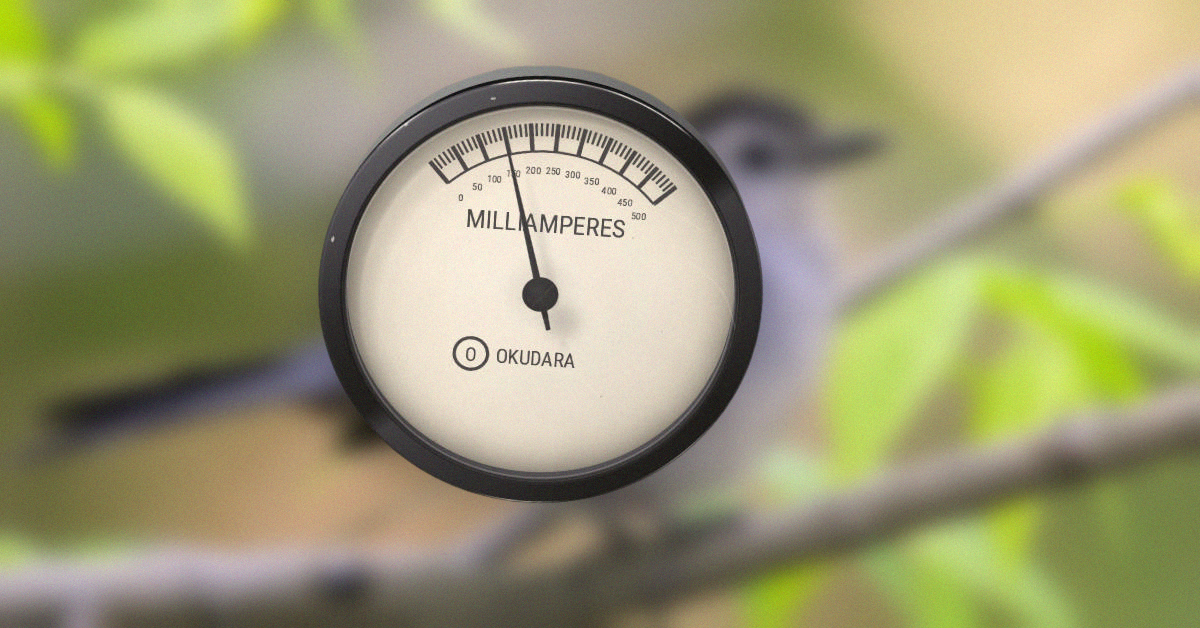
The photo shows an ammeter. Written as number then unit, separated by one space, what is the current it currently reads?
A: 150 mA
